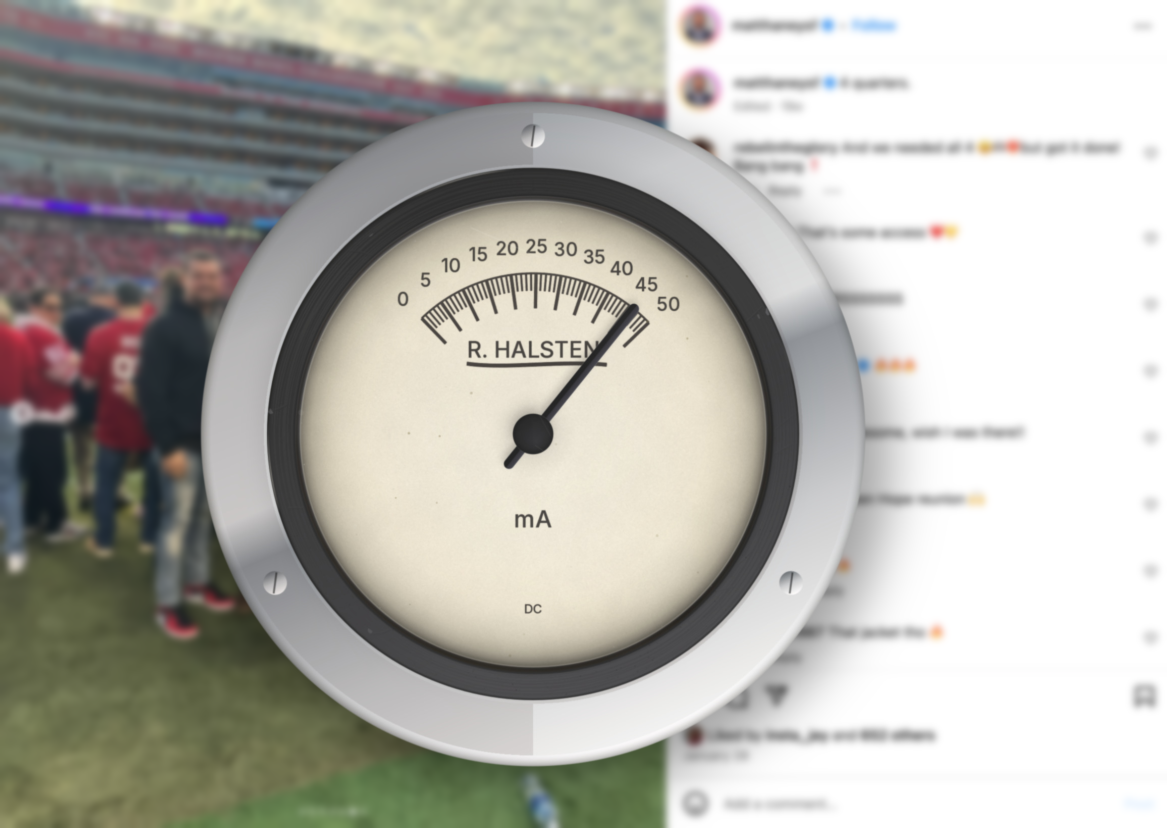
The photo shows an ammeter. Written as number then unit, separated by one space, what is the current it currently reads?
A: 46 mA
